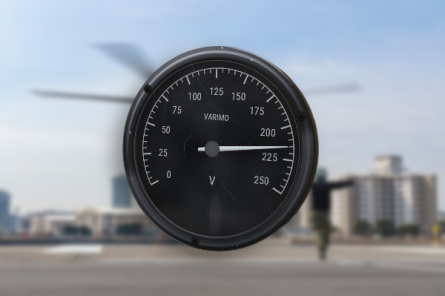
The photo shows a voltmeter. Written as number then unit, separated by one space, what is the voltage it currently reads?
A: 215 V
